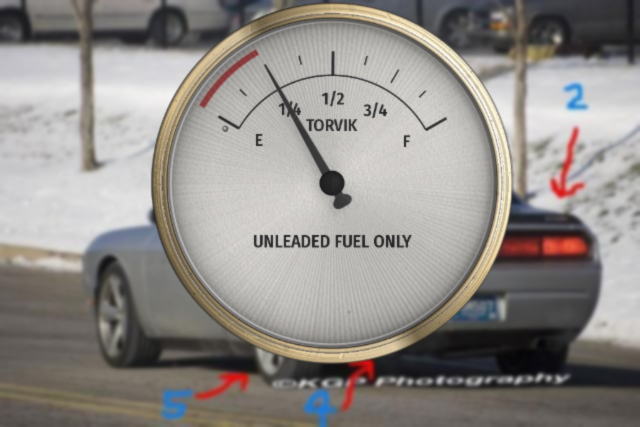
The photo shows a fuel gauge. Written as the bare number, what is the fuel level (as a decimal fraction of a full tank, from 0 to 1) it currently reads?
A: 0.25
